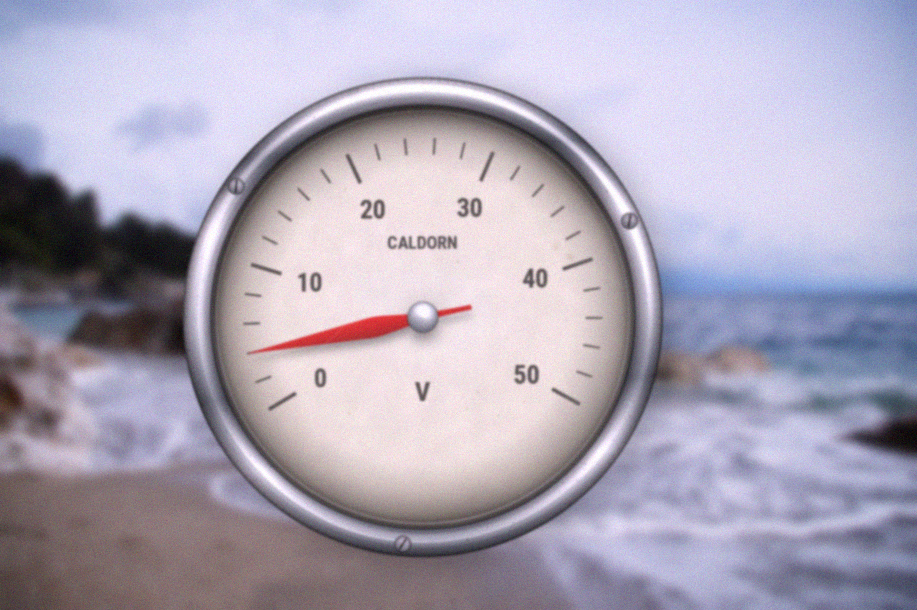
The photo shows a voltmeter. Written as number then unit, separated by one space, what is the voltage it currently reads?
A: 4 V
